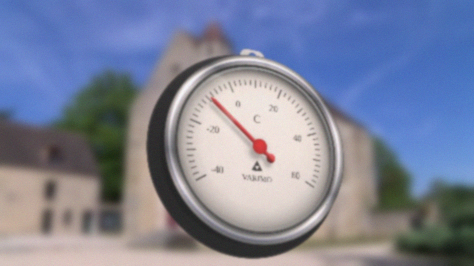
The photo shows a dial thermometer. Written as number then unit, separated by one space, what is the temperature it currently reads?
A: -10 °C
